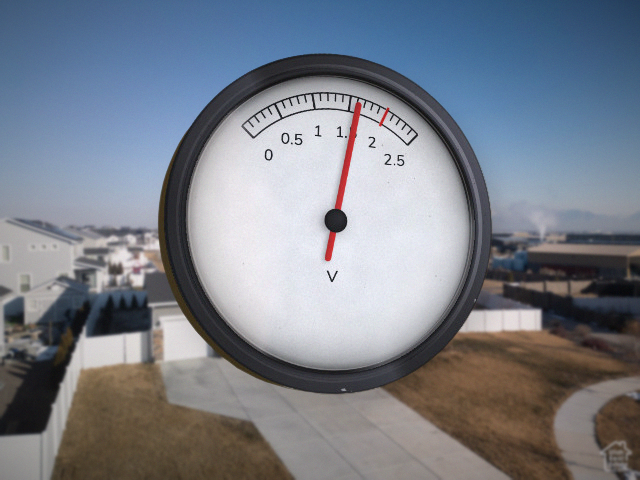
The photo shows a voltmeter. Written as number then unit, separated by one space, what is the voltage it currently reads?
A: 1.6 V
